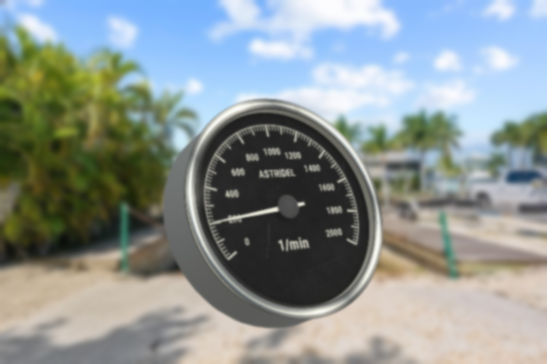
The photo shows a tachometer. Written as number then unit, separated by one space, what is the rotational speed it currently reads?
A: 200 rpm
